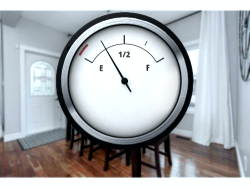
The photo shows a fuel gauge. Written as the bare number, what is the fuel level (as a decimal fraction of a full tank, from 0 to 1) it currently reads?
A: 0.25
